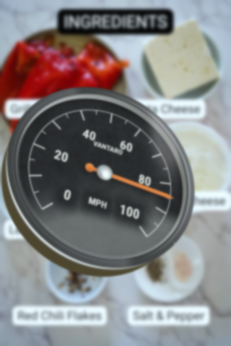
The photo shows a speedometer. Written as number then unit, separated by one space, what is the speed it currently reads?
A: 85 mph
